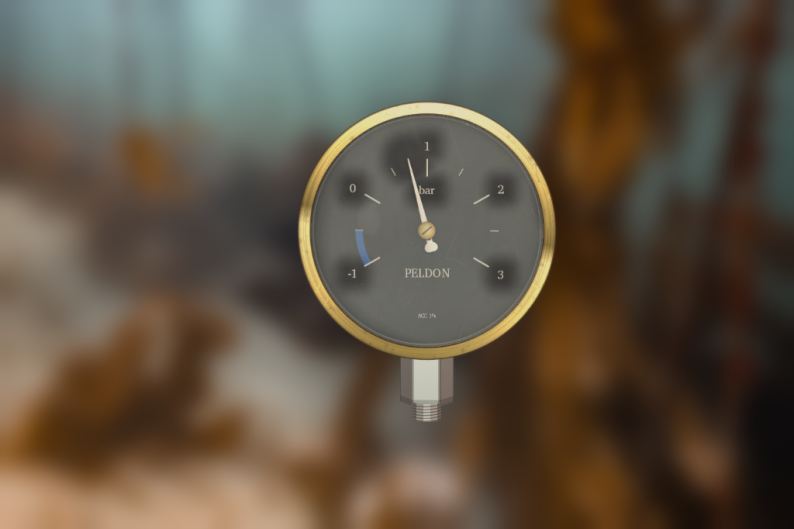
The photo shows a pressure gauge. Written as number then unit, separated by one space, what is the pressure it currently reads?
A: 0.75 bar
